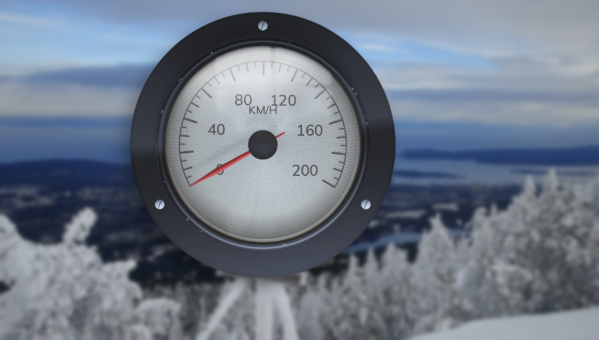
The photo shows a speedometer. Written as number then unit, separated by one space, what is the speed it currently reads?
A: 0 km/h
